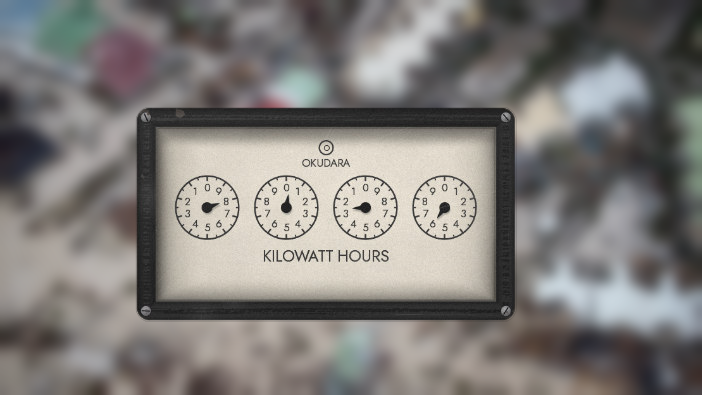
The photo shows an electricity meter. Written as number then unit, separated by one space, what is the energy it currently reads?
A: 8026 kWh
